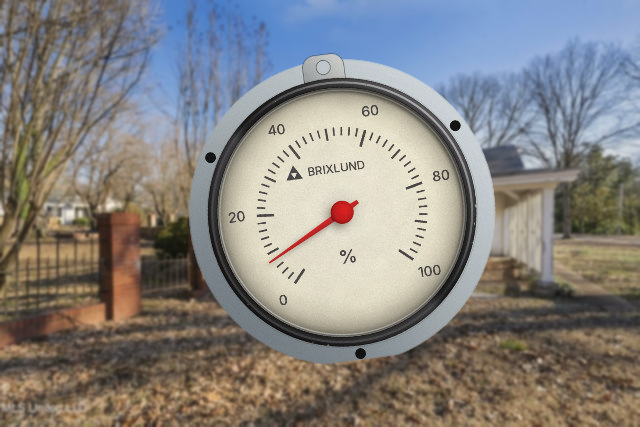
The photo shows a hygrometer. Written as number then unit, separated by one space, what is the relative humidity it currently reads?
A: 8 %
